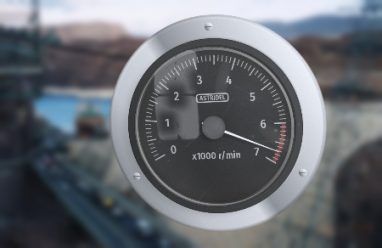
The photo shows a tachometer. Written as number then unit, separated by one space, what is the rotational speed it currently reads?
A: 6700 rpm
